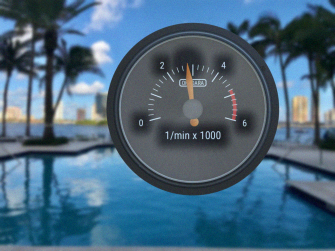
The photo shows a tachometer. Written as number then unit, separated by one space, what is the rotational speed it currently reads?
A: 2800 rpm
